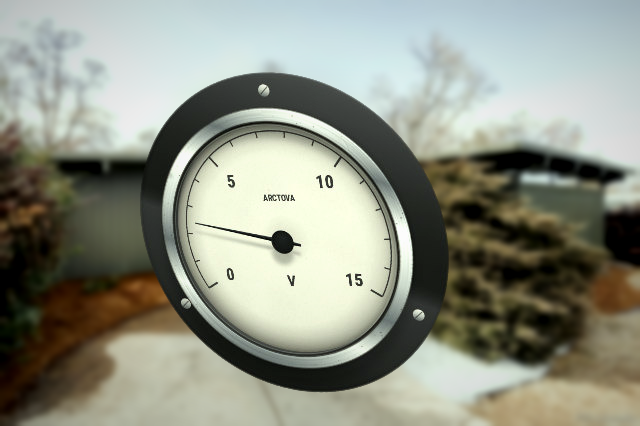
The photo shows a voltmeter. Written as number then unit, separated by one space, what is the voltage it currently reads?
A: 2.5 V
